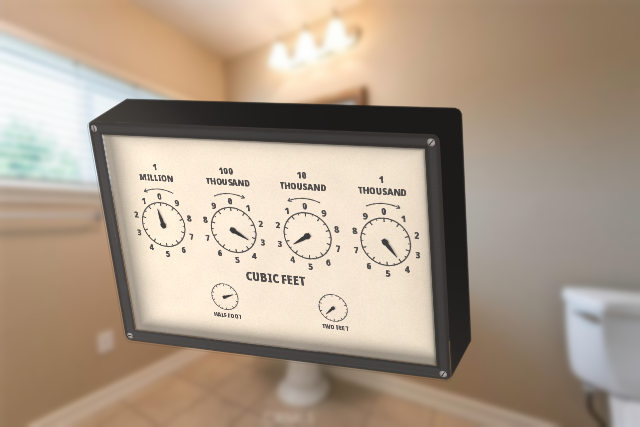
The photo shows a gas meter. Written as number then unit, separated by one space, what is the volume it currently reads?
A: 33400 ft³
